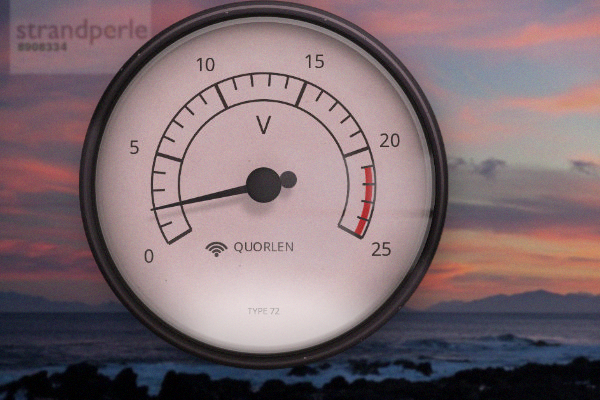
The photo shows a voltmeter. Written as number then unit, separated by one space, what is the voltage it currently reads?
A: 2 V
